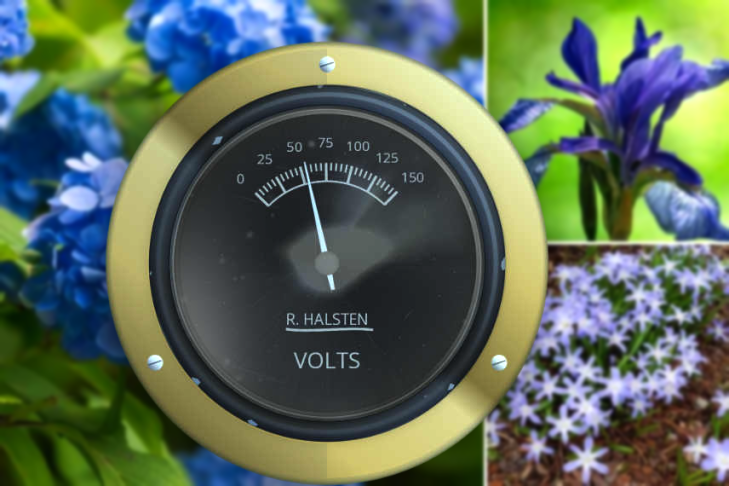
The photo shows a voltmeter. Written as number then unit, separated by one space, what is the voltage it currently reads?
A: 55 V
